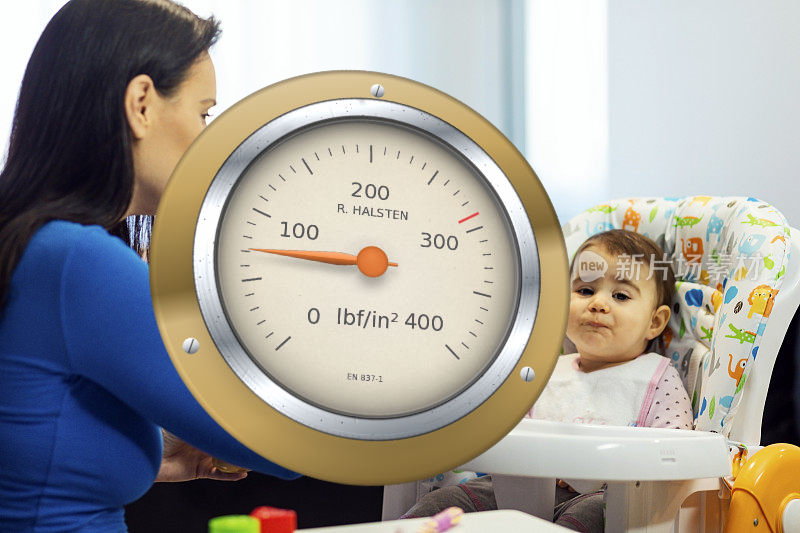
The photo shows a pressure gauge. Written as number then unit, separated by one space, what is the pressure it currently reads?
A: 70 psi
